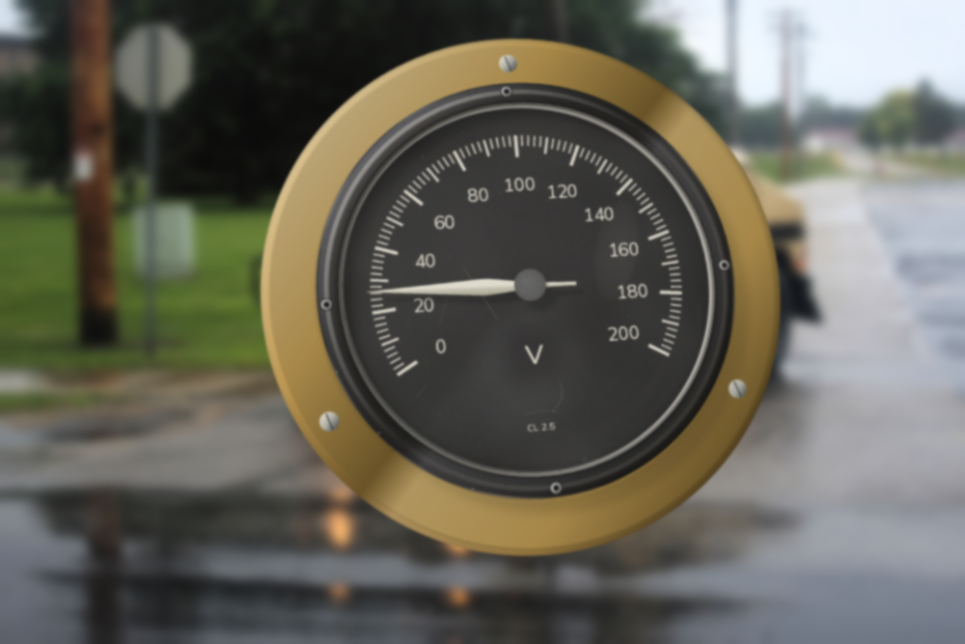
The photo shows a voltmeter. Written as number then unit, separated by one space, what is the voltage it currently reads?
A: 26 V
